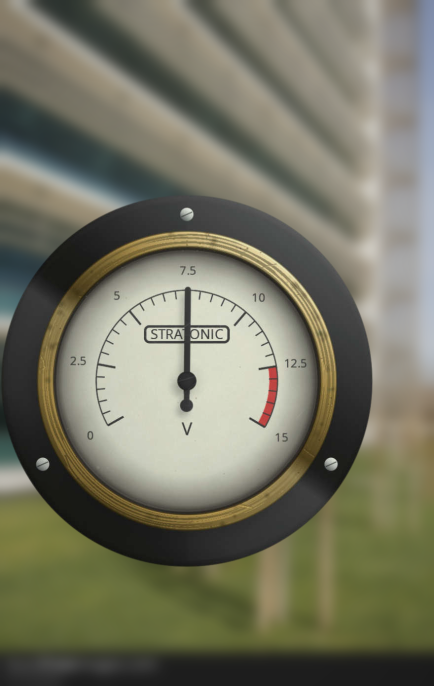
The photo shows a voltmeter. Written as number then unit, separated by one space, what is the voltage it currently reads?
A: 7.5 V
